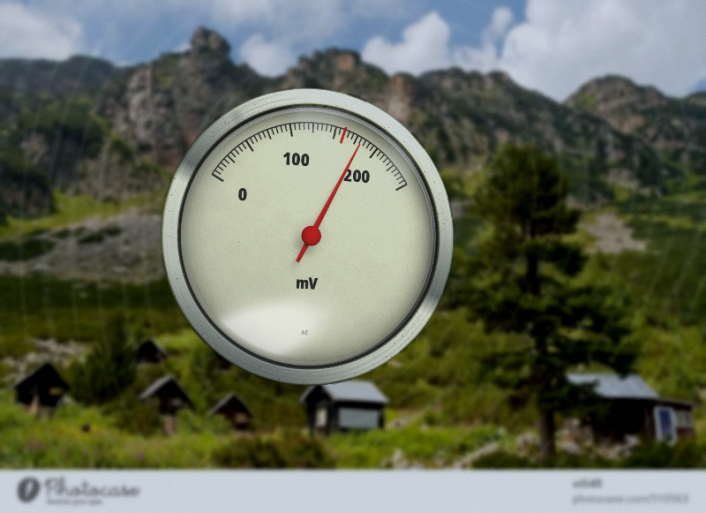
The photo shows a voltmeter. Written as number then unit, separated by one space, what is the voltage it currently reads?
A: 180 mV
